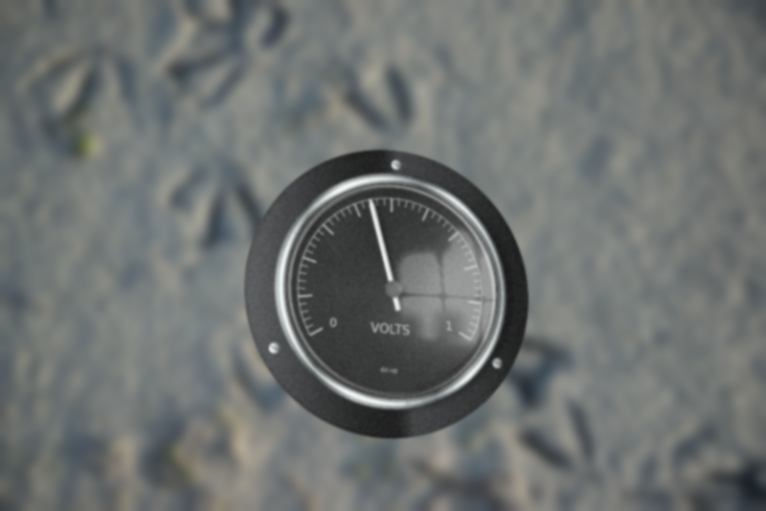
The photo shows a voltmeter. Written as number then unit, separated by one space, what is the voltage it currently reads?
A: 0.44 V
